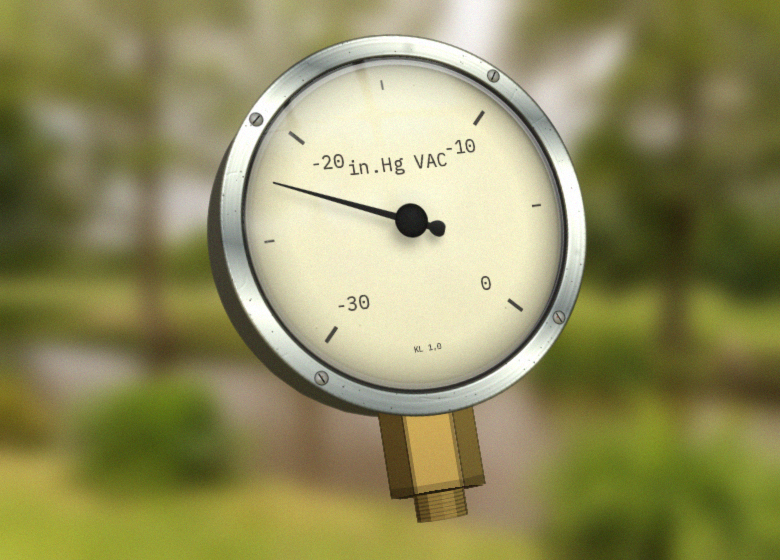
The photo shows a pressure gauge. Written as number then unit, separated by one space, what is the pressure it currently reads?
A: -22.5 inHg
